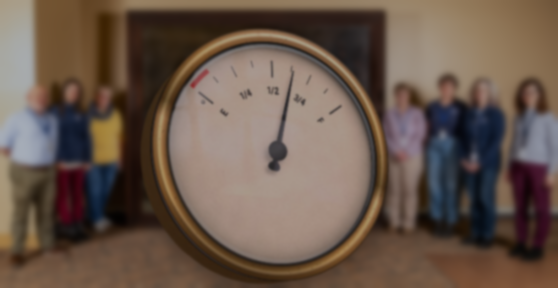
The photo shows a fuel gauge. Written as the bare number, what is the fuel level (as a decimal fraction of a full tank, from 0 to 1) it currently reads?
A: 0.625
